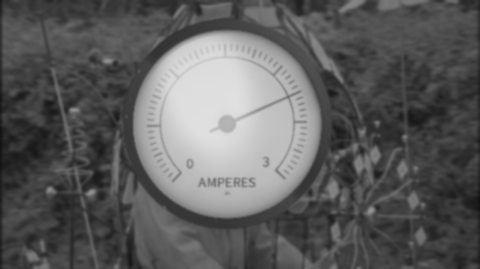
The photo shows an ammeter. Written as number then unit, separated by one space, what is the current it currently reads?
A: 2.25 A
